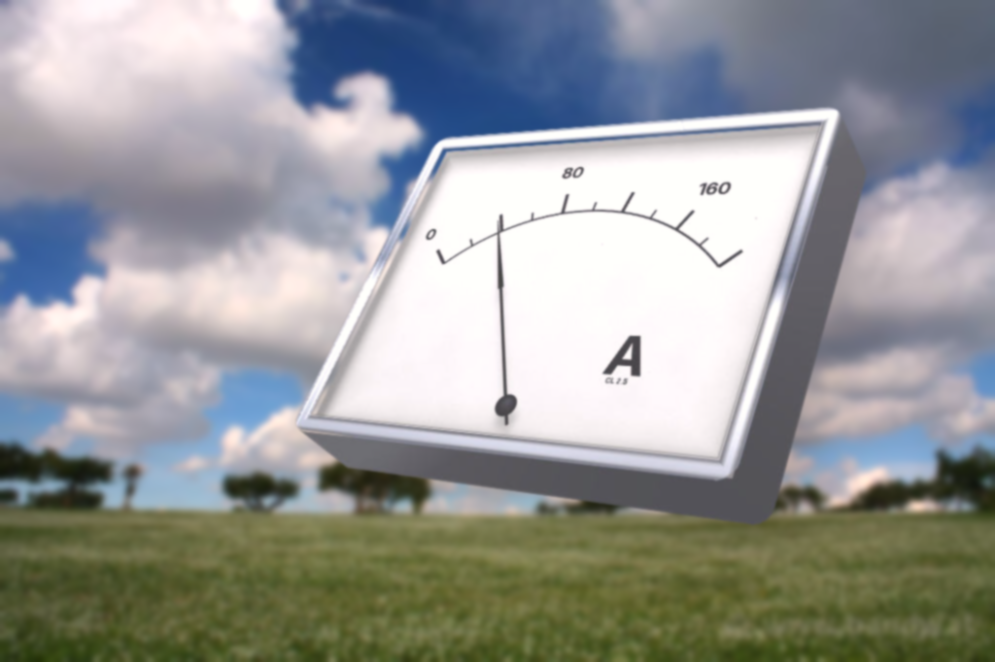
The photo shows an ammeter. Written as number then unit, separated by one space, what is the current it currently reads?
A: 40 A
